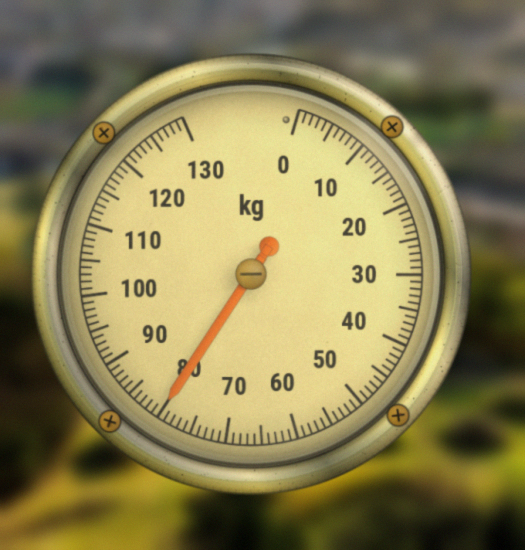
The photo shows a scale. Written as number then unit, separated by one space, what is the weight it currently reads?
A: 80 kg
